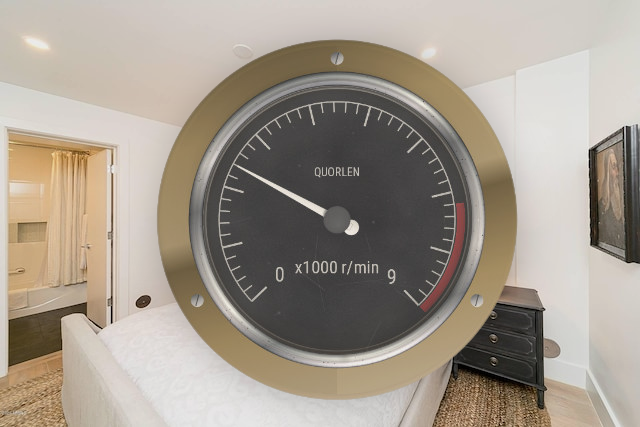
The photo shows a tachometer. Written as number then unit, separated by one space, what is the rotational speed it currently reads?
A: 2400 rpm
